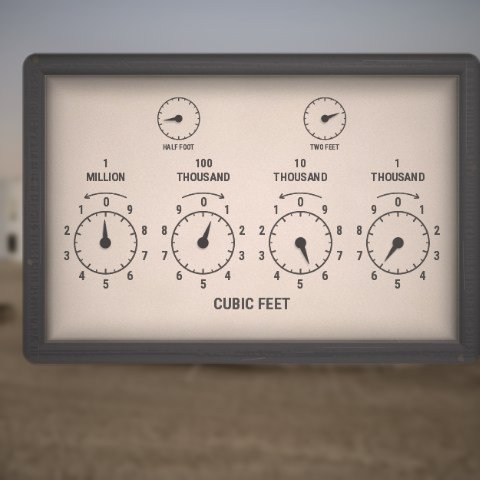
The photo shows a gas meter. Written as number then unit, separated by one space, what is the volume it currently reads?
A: 5600 ft³
